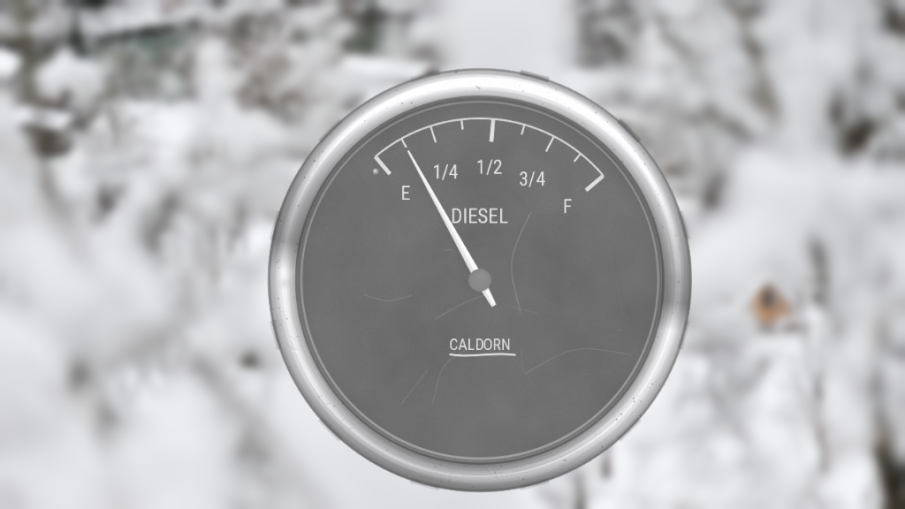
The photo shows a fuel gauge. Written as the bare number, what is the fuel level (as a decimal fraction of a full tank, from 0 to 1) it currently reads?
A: 0.125
